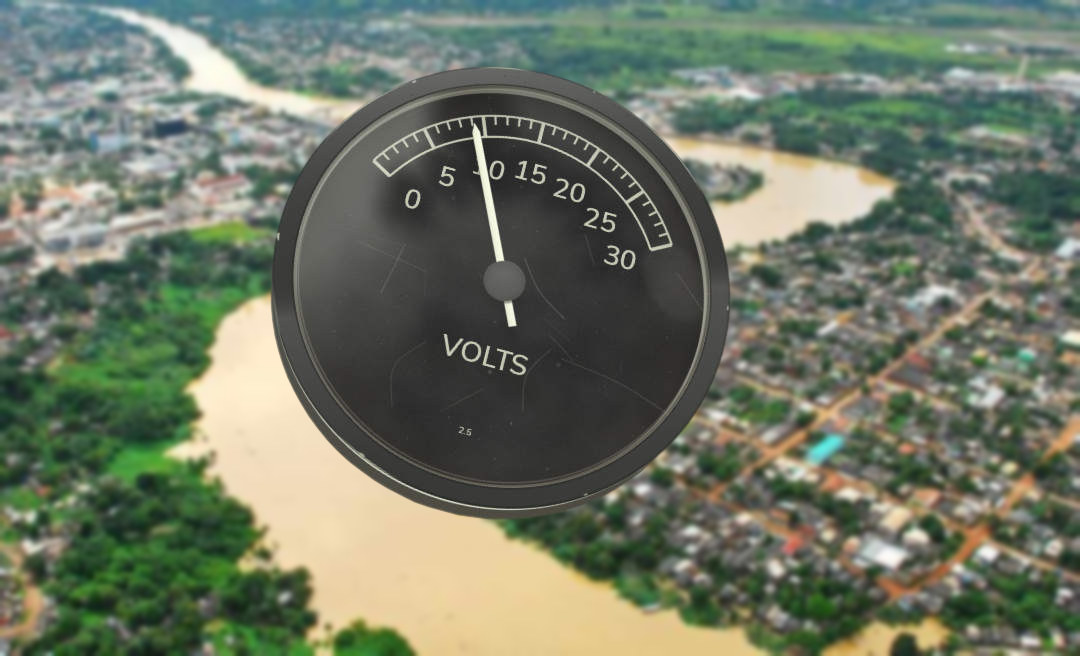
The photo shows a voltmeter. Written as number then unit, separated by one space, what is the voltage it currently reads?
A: 9 V
